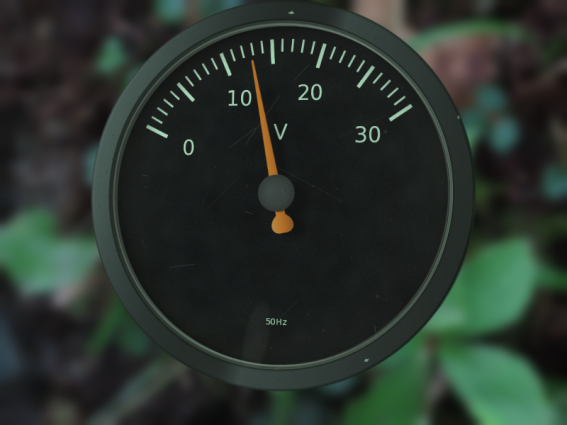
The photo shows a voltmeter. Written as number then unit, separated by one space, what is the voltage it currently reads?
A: 13 V
